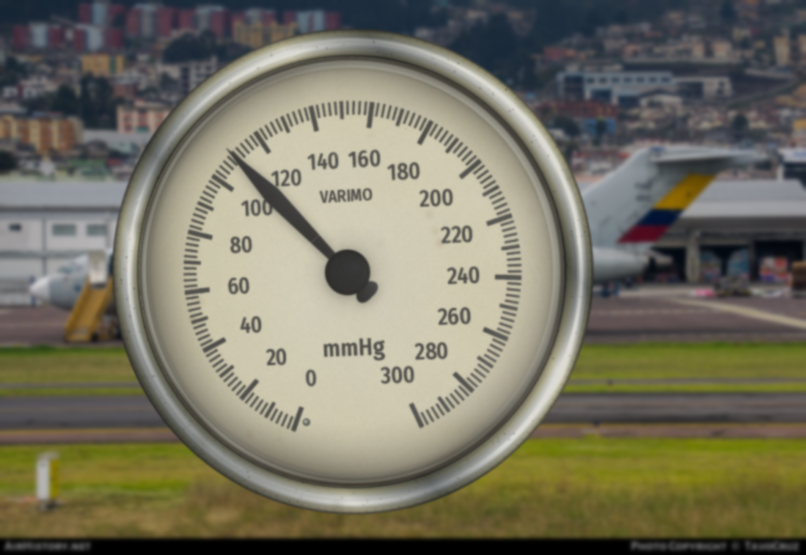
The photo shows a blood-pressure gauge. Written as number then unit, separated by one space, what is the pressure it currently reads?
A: 110 mmHg
